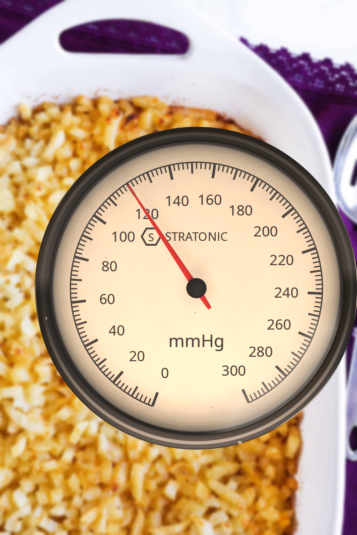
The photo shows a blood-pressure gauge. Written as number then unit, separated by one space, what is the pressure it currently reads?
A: 120 mmHg
